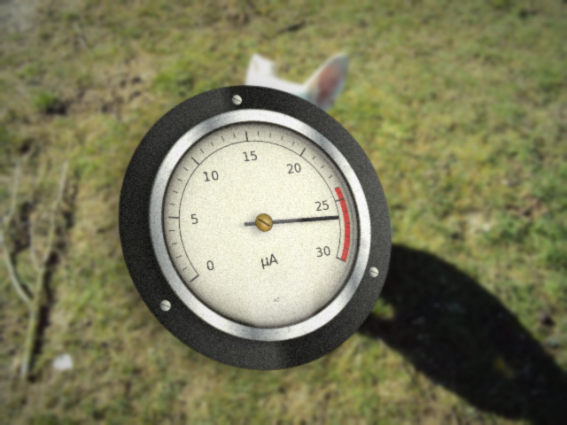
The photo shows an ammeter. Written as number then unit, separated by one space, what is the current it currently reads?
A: 26.5 µA
